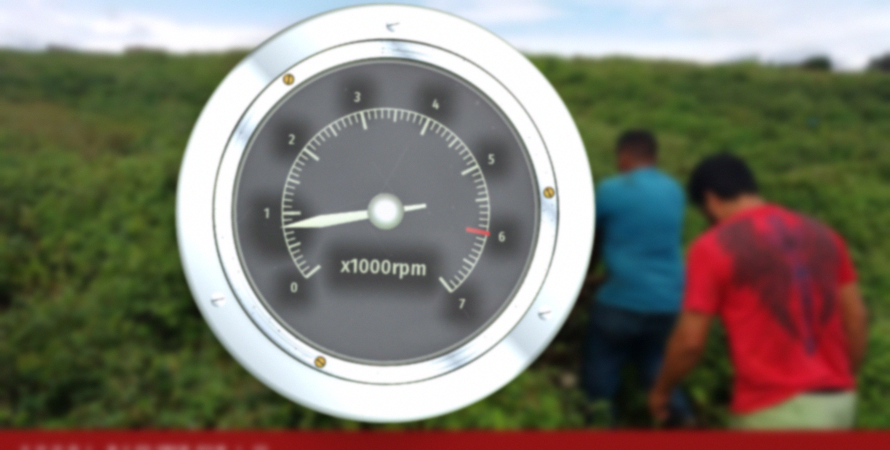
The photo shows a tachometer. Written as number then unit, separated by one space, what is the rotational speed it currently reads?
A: 800 rpm
